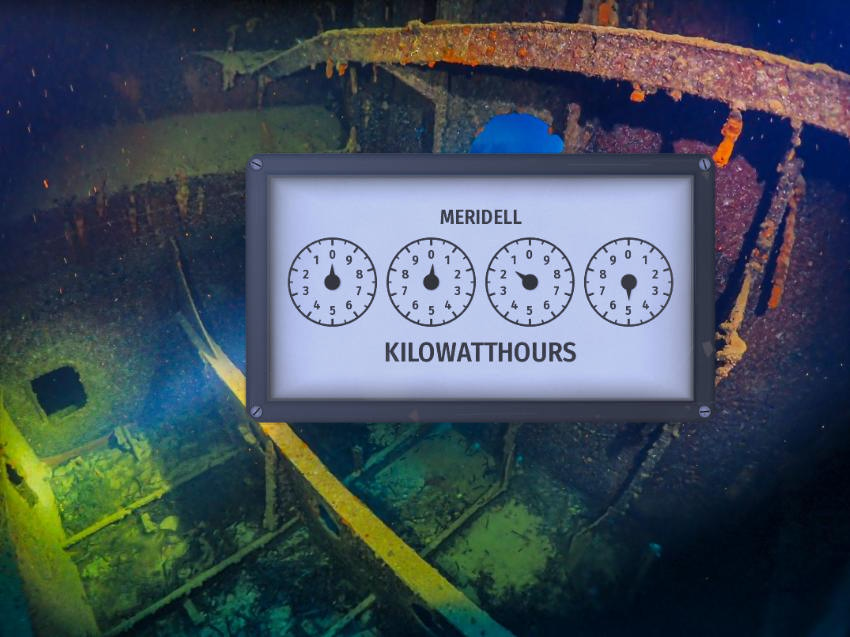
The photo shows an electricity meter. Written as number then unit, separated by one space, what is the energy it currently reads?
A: 15 kWh
